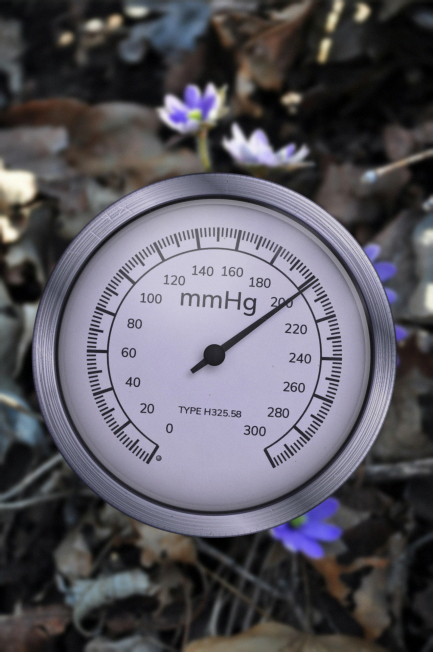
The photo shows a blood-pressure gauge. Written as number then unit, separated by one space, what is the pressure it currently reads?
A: 202 mmHg
